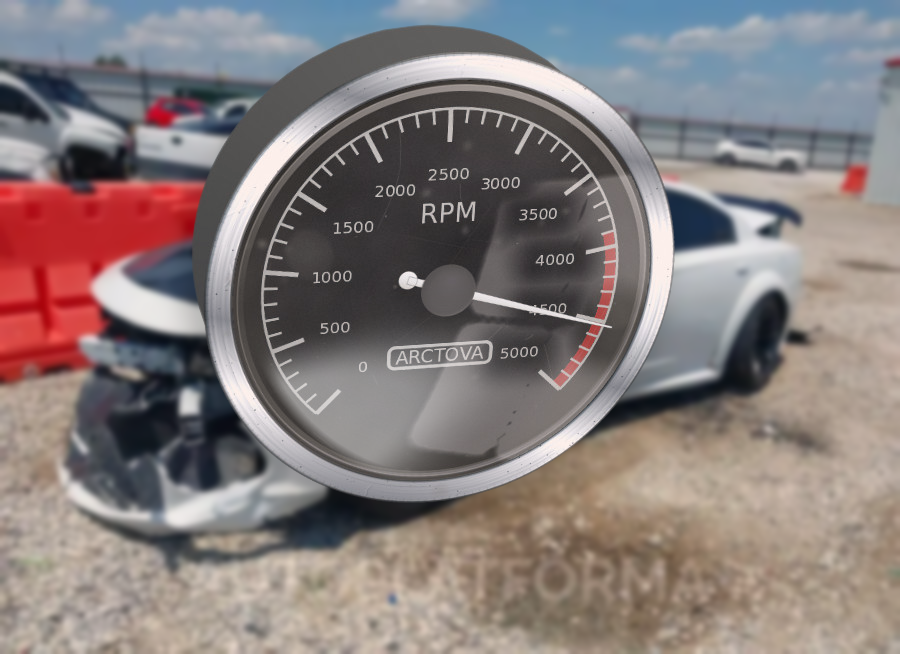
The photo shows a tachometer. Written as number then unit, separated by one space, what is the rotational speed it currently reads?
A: 4500 rpm
